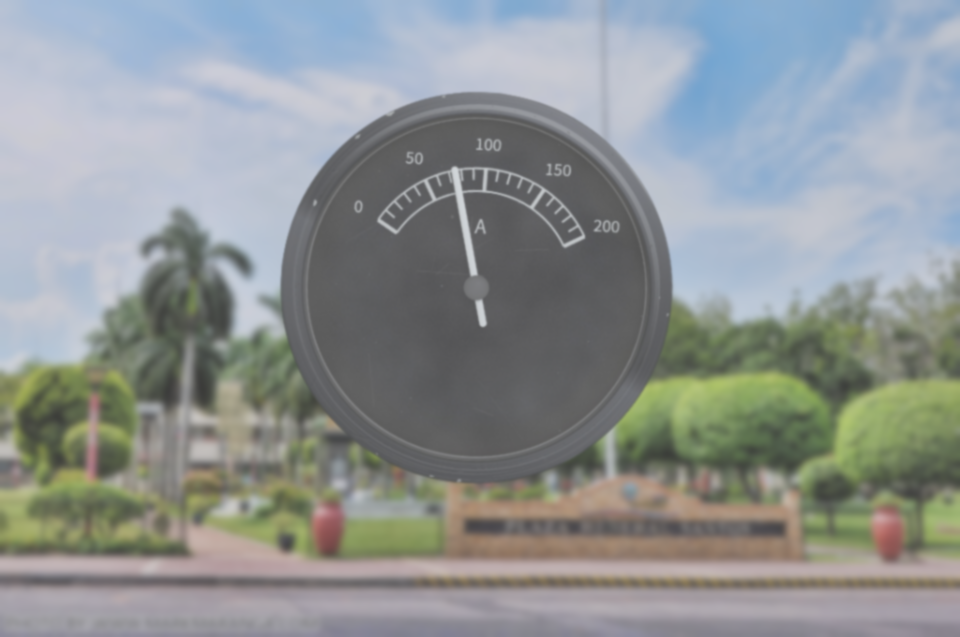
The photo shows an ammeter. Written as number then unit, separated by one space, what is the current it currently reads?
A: 75 A
